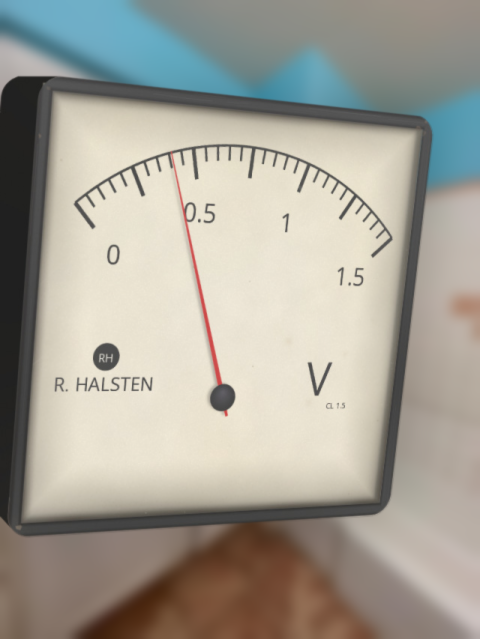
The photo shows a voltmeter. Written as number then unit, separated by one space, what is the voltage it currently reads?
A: 0.4 V
